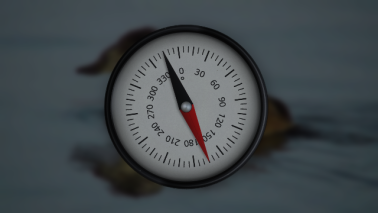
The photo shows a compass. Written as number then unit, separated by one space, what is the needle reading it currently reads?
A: 165 °
